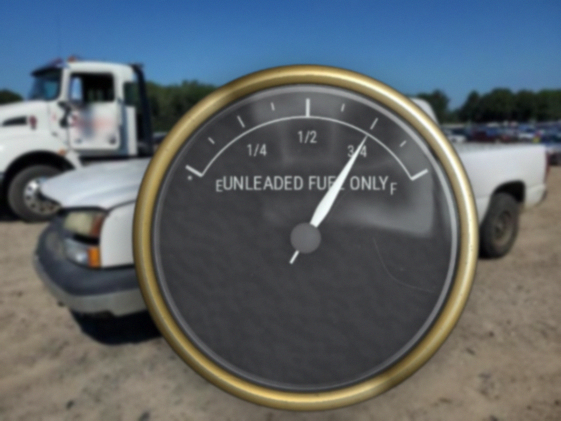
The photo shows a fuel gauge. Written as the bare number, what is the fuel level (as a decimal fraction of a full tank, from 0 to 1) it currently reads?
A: 0.75
